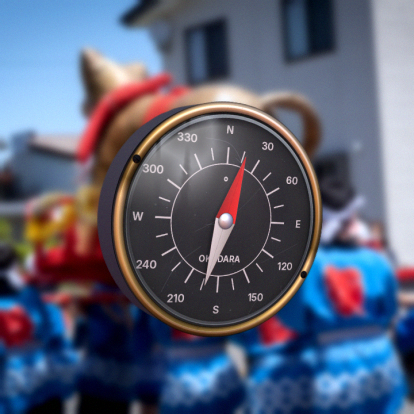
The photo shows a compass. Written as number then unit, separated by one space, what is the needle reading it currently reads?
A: 15 °
